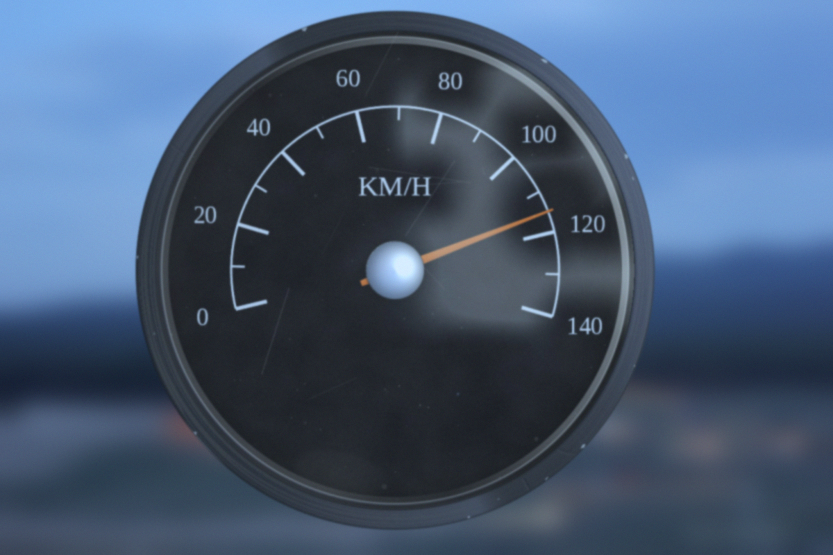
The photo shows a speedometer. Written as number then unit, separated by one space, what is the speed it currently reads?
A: 115 km/h
